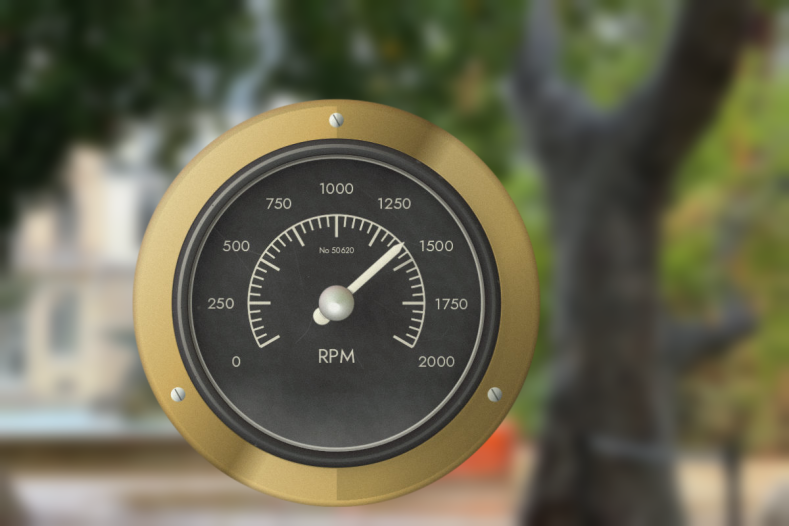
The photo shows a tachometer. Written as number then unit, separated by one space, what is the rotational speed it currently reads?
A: 1400 rpm
